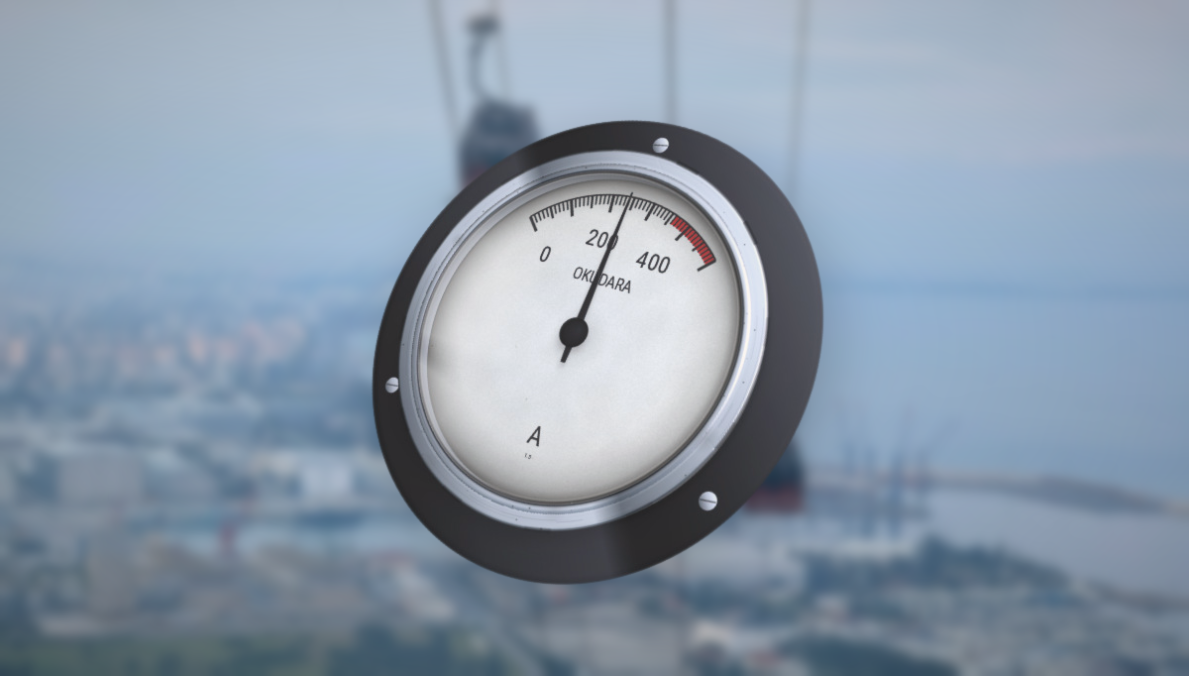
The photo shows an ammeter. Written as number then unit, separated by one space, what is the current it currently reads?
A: 250 A
